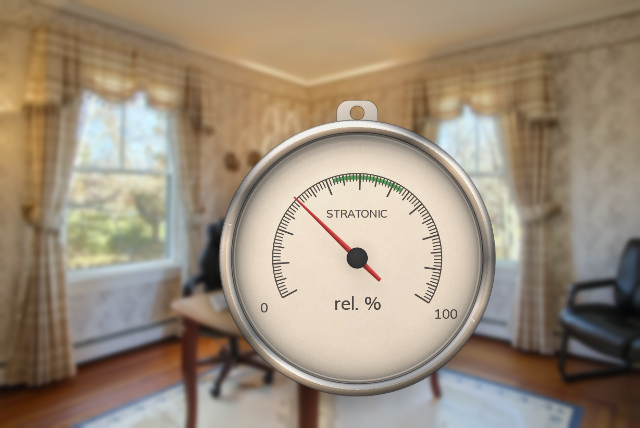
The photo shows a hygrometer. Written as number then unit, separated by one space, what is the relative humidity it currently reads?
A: 30 %
